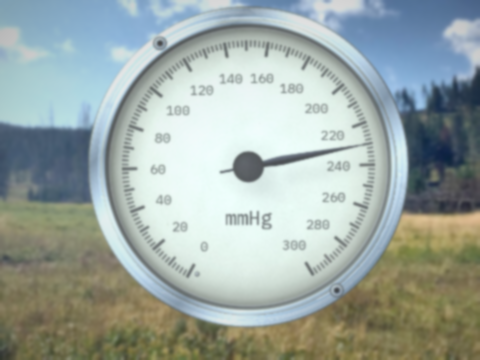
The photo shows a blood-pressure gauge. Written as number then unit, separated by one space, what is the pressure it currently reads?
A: 230 mmHg
